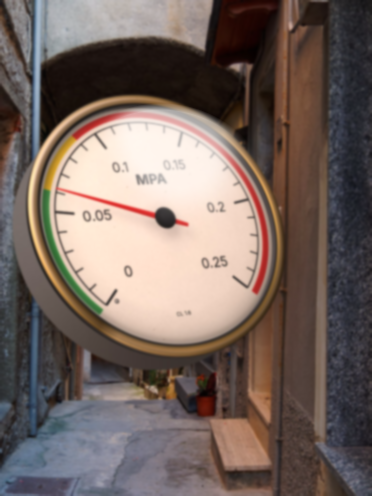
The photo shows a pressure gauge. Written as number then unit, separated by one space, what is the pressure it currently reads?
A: 0.06 MPa
